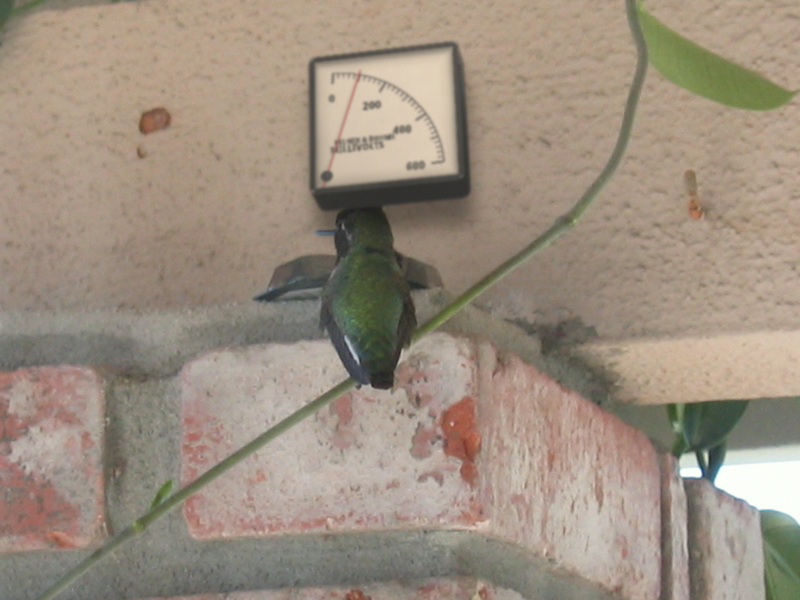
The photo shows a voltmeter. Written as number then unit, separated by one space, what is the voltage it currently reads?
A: 100 mV
